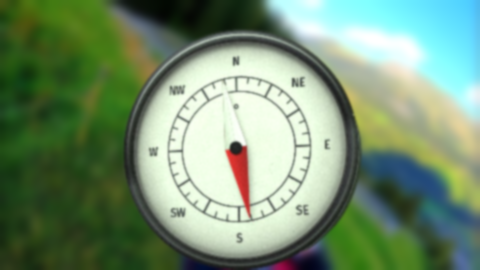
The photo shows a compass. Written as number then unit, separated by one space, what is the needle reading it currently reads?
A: 170 °
